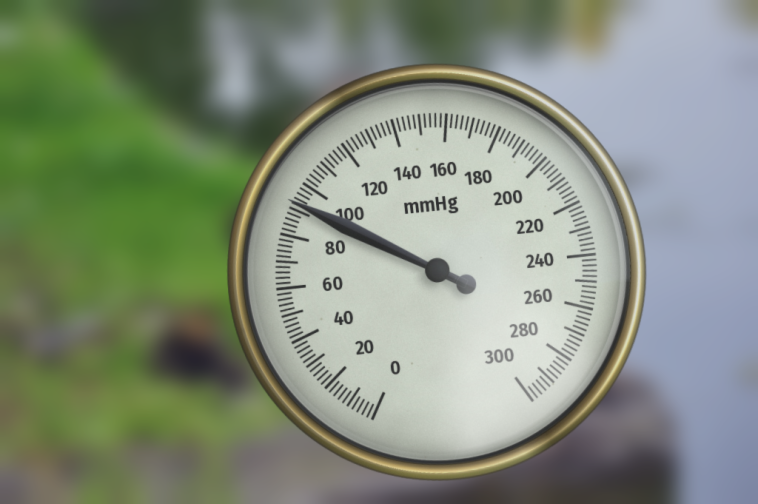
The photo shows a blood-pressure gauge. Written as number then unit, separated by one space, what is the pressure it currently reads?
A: 92 mmHg
